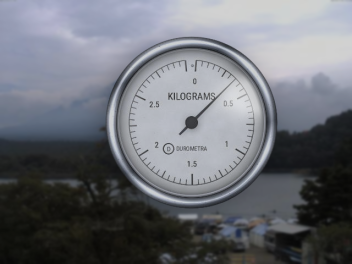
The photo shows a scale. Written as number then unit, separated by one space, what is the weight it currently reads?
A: 0.35 kg
